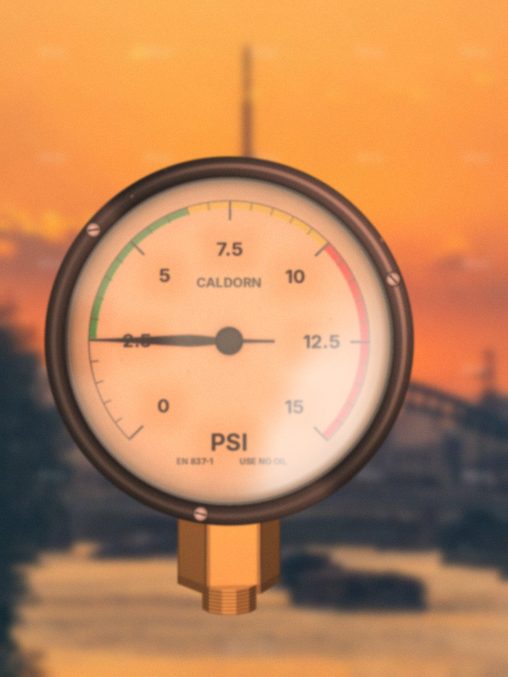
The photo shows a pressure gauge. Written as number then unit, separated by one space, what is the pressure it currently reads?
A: 2.5 psi
